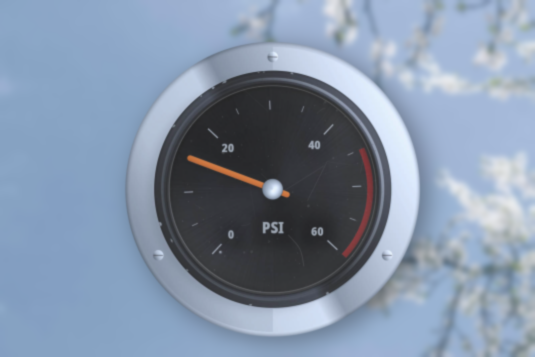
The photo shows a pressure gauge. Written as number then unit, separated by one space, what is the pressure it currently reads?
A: 15 psi
